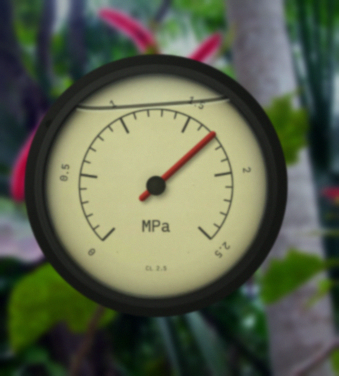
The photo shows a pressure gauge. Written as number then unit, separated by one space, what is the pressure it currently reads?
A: 1.7 MPa
